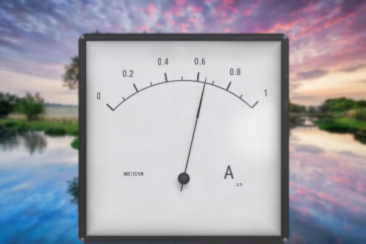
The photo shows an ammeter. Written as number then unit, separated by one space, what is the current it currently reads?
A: 0.65 A
